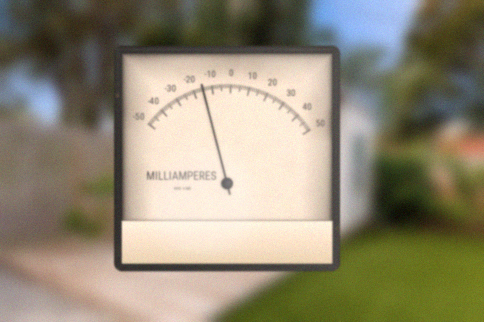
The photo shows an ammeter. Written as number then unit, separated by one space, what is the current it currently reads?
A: -15 mA
